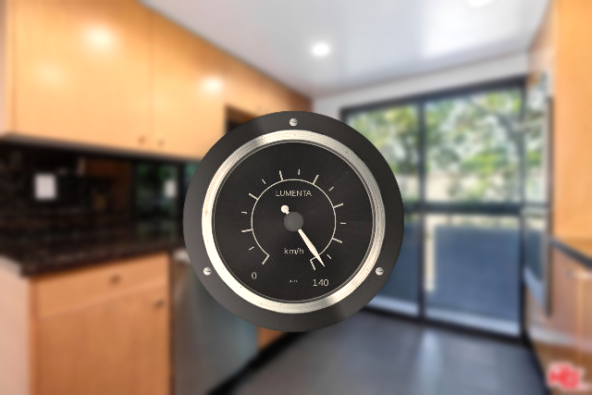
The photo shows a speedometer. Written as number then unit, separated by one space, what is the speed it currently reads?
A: 135 km/h
